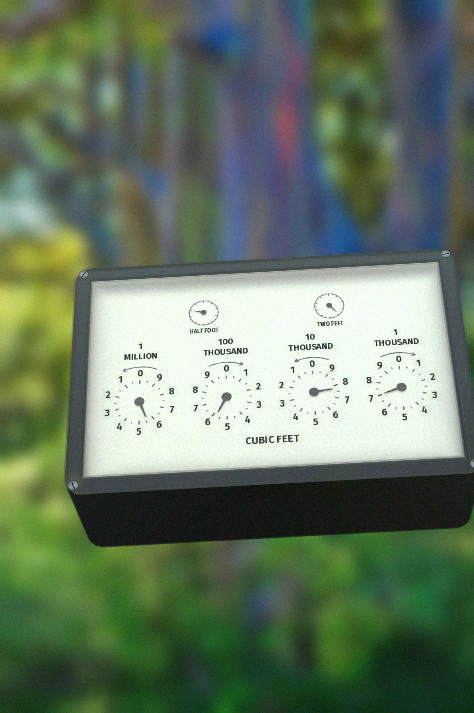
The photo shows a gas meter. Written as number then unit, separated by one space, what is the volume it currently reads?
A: 557700 ft³
